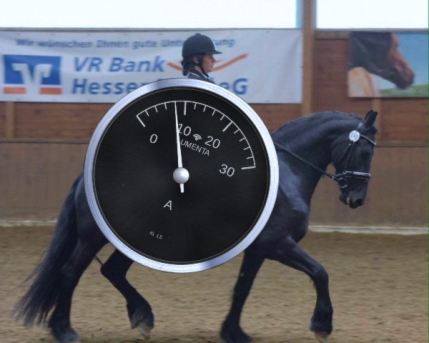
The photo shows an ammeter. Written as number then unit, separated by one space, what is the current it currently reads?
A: 8 A
